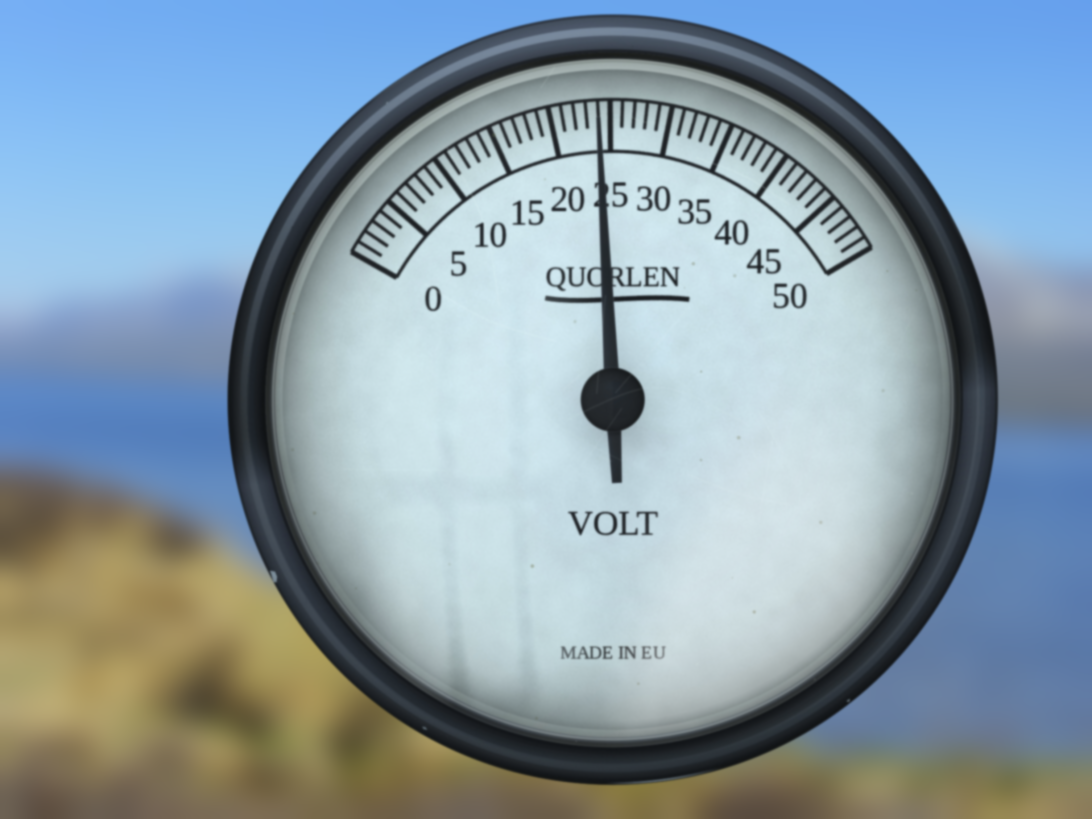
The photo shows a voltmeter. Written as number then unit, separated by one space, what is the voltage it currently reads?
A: 24 V
